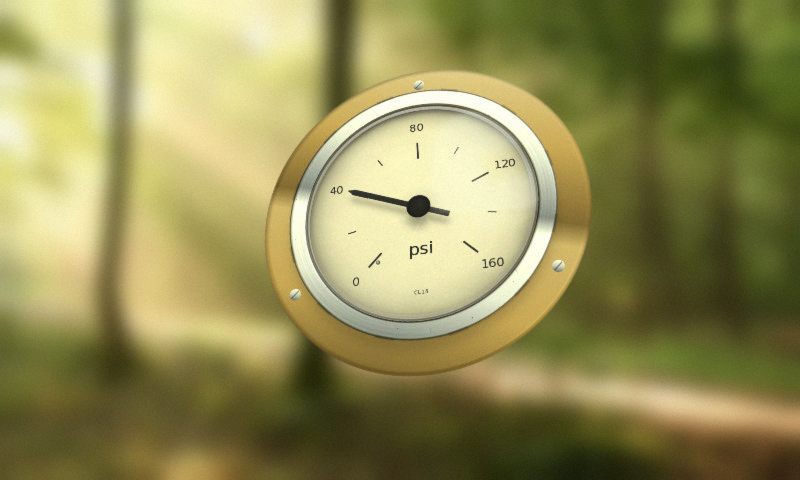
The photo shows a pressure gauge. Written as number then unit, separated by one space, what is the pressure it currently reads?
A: 40 psi
